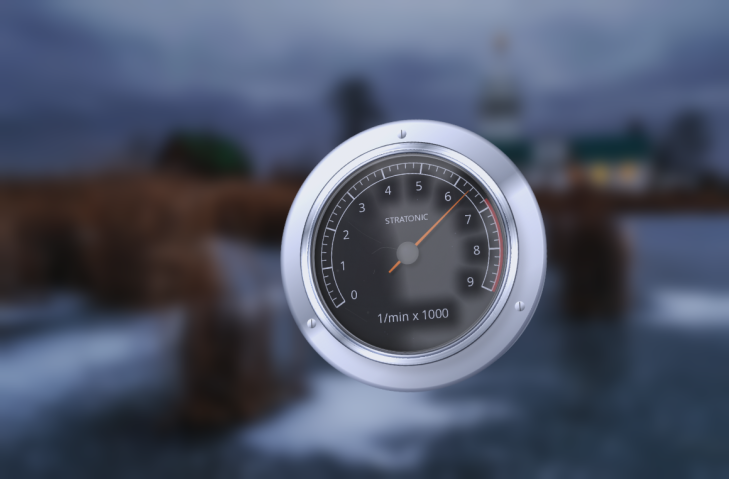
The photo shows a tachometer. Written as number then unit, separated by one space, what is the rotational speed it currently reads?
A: 6400 rpm
